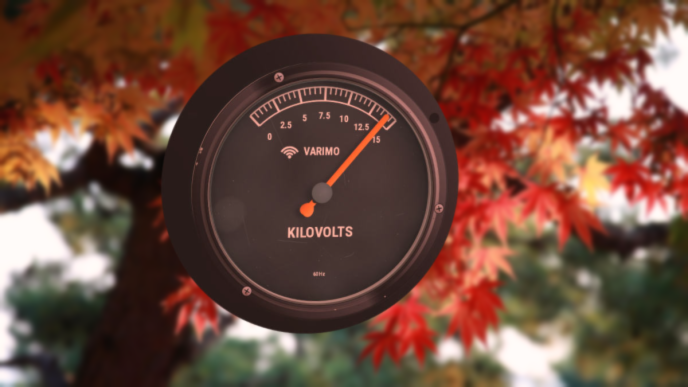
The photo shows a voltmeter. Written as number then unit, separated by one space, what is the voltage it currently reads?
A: 14 kV
